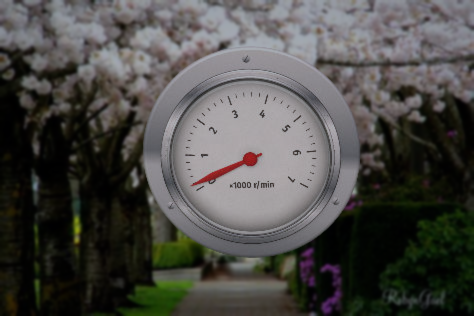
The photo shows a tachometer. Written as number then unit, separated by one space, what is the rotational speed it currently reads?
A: 200 rpm
